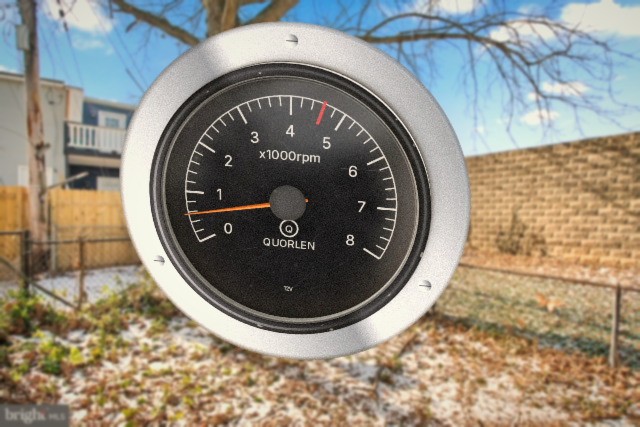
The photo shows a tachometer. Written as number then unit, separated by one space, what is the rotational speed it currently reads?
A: 600 rpm
